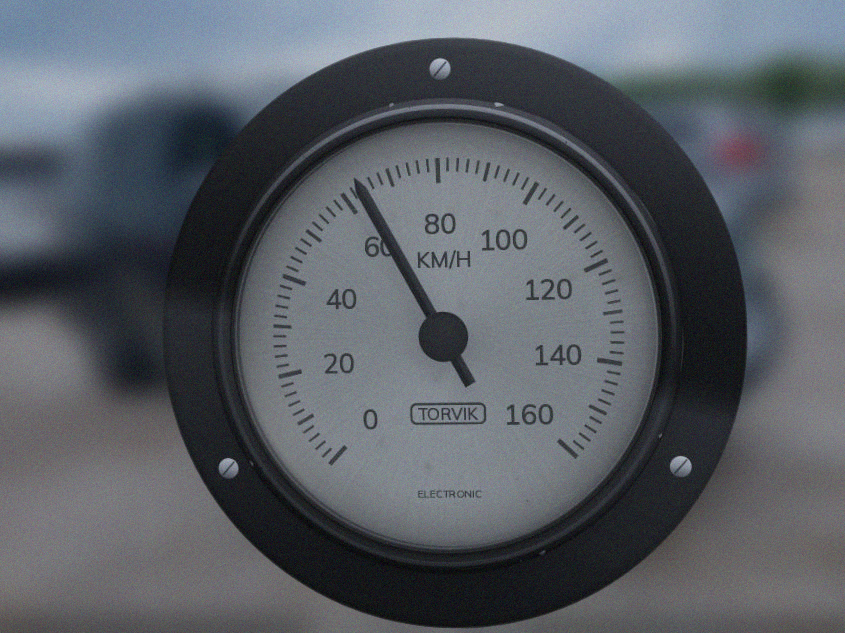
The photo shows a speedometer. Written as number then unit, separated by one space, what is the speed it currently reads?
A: 64 km/h
